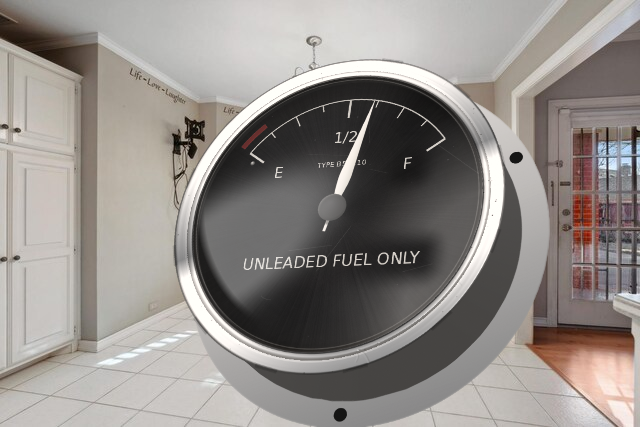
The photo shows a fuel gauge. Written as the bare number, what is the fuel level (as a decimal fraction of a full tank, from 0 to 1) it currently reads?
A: 0.625
